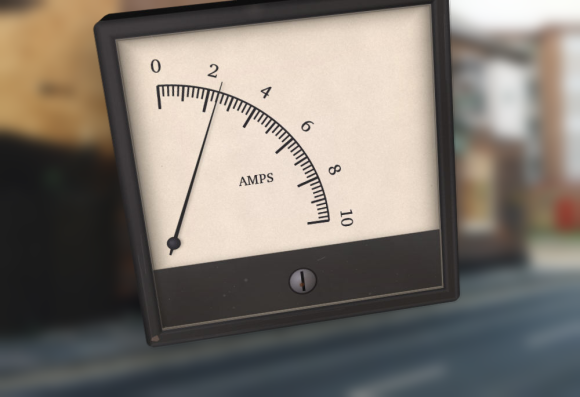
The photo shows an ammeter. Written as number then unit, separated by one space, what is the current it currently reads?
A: 2.4 A
